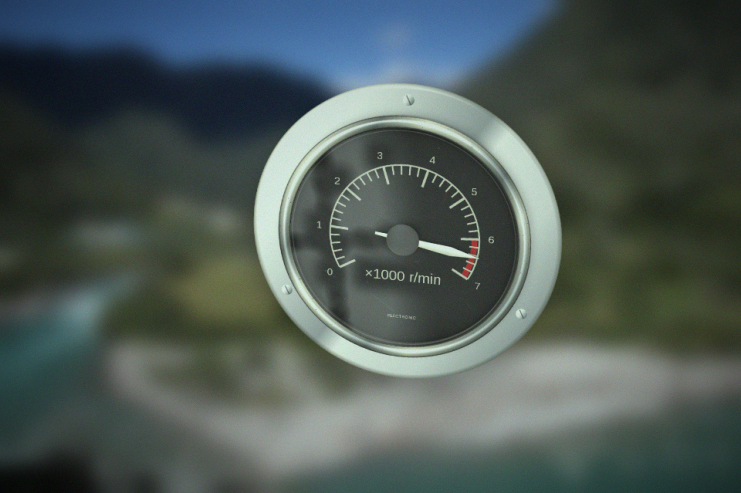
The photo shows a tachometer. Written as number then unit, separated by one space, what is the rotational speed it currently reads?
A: 6400 rpm
